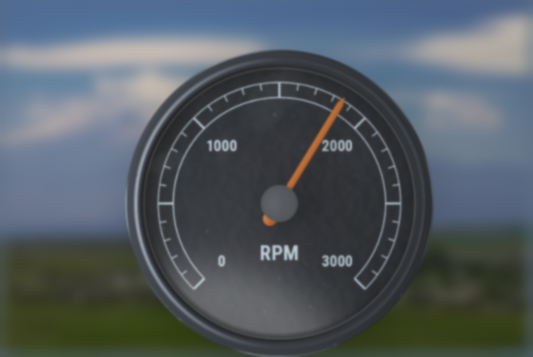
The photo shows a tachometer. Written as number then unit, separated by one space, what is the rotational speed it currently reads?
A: 1850 rpm
